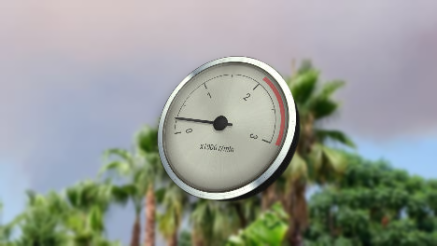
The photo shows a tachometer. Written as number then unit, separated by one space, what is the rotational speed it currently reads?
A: 250 rpm
